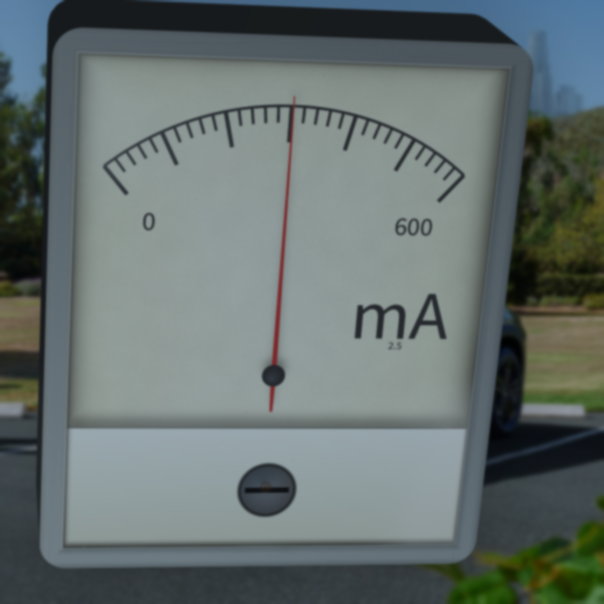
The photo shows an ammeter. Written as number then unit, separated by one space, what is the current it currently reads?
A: 300 mA
